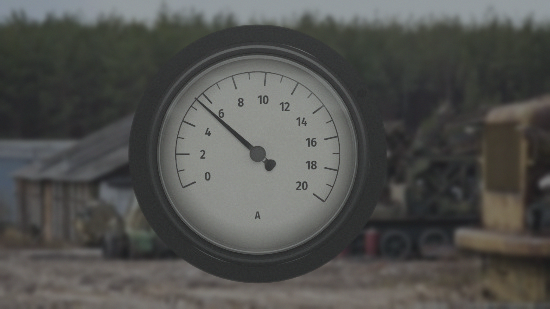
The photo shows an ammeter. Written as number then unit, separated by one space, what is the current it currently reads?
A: 5.5 A
